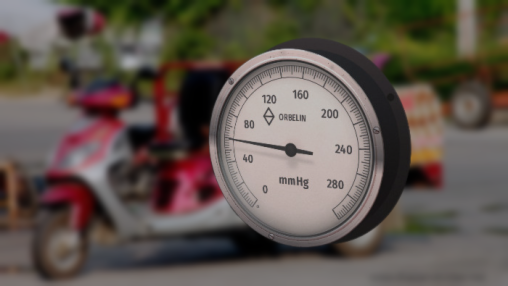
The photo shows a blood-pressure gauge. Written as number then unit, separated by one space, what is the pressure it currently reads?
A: 60 mmHg
